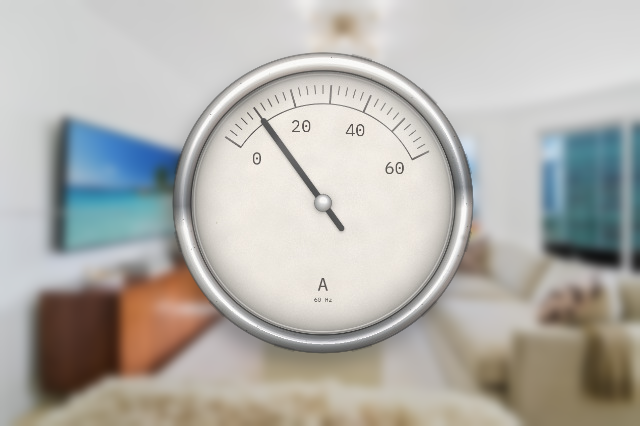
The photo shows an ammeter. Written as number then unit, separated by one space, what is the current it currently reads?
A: 10 A
